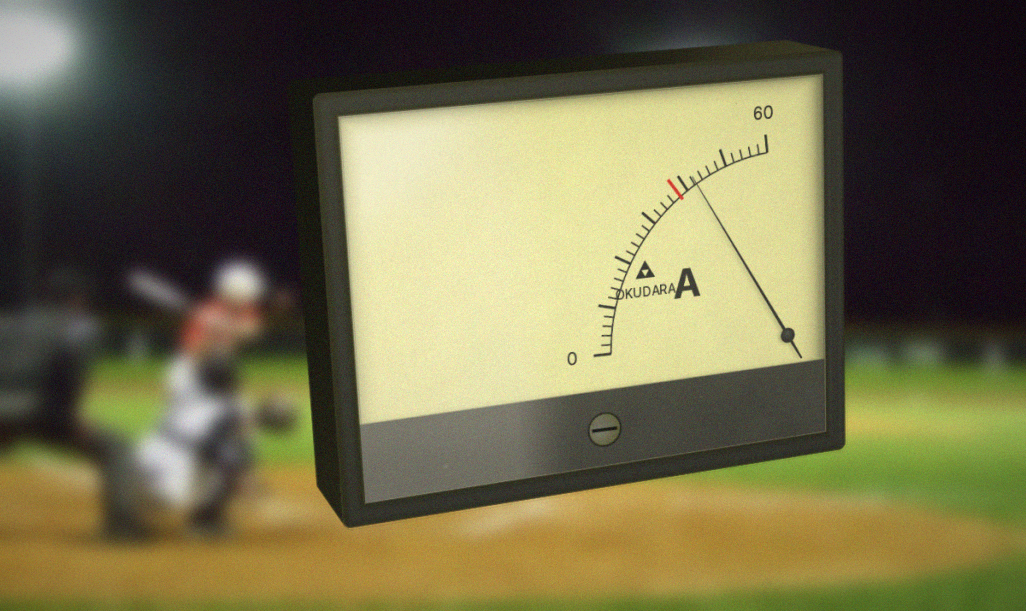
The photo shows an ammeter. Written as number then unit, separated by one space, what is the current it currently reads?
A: 42 A
